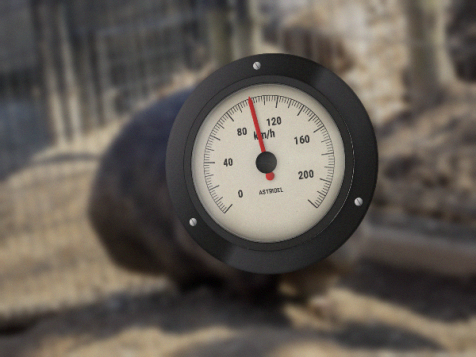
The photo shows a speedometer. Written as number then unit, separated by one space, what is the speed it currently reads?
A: 100 km/h
